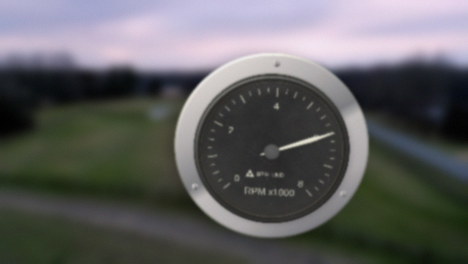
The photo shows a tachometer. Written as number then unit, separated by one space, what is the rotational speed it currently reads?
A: 6000 rpm
